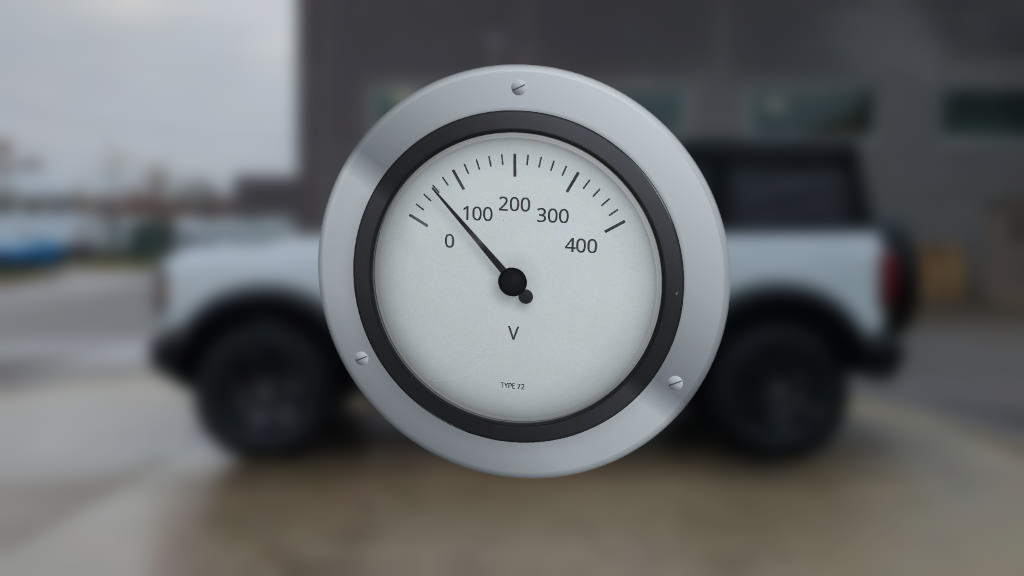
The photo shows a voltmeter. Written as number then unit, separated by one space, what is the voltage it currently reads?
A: 60 V
